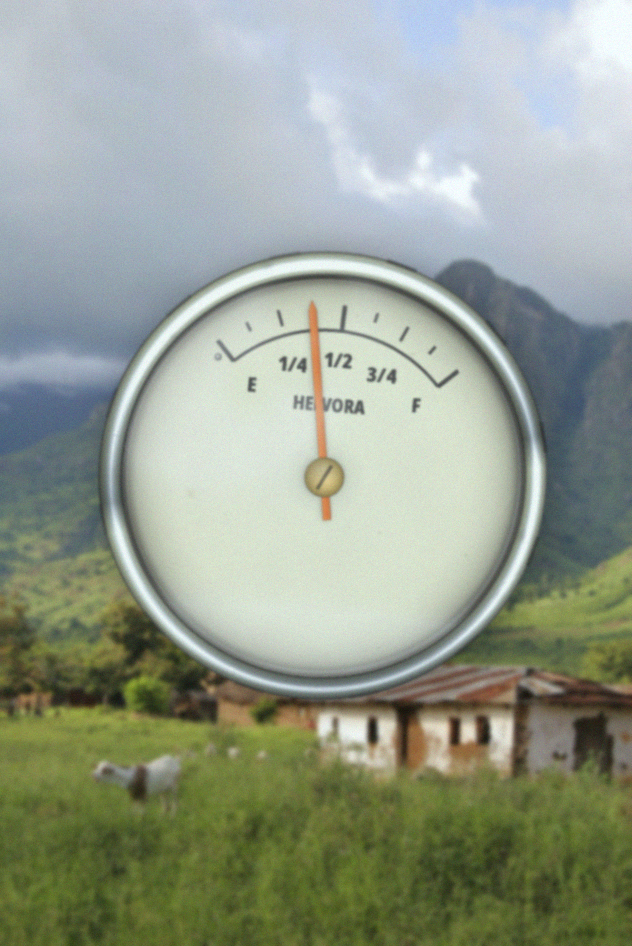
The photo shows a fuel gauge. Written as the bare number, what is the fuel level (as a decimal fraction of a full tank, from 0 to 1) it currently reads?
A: 0.375
